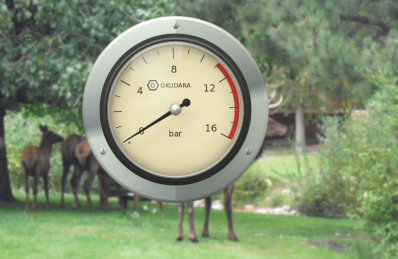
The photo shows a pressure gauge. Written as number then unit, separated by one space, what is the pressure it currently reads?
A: 0 bar
